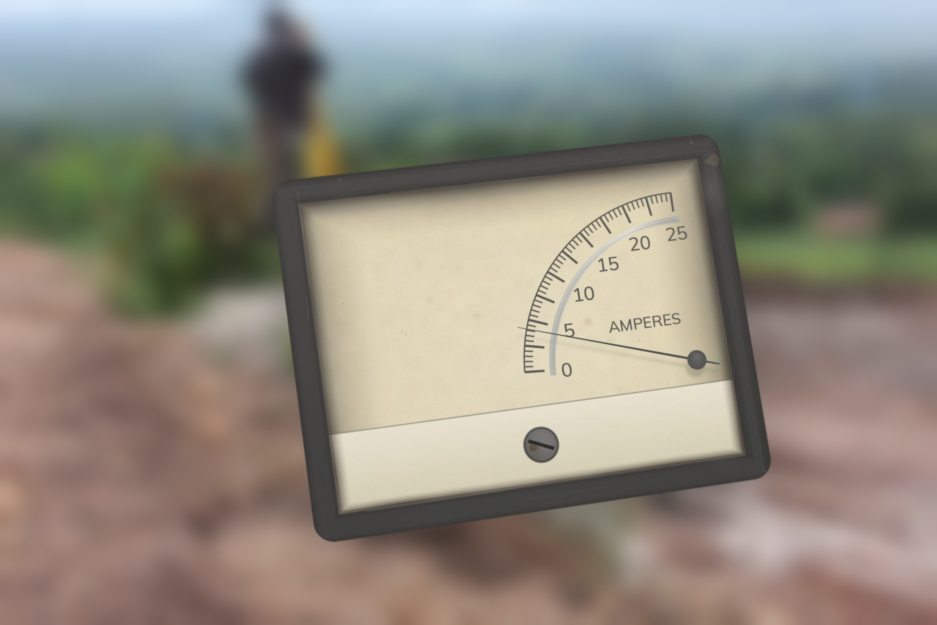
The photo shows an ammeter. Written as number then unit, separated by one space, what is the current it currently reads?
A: 4 A
